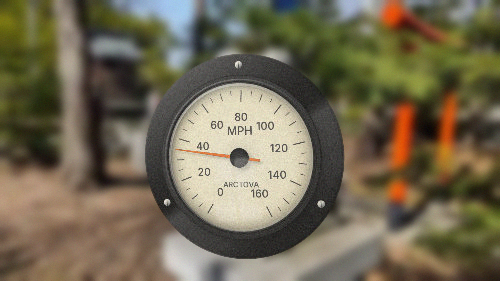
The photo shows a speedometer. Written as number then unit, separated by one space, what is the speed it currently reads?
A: 35 mph
